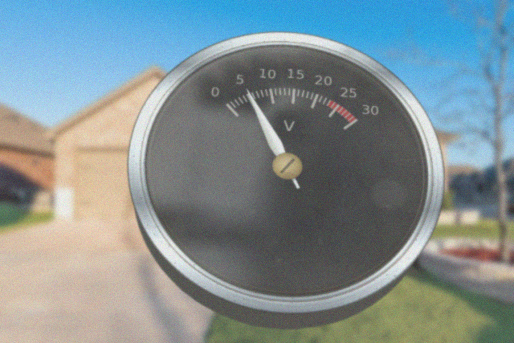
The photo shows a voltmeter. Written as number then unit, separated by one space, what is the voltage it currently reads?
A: 5 V
